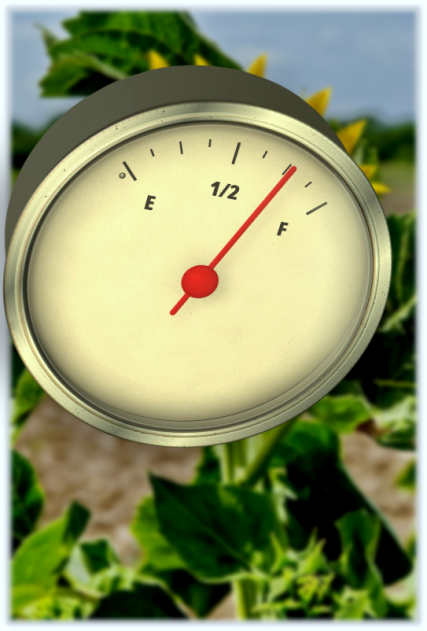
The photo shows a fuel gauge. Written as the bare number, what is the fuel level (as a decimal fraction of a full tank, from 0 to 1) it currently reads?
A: 0.75
